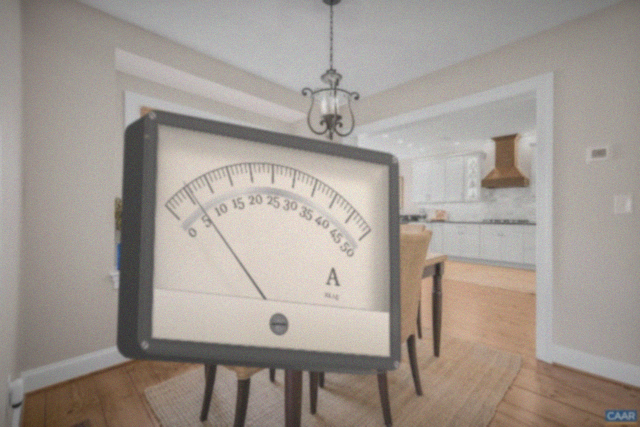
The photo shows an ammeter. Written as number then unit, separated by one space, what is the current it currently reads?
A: 5 A
